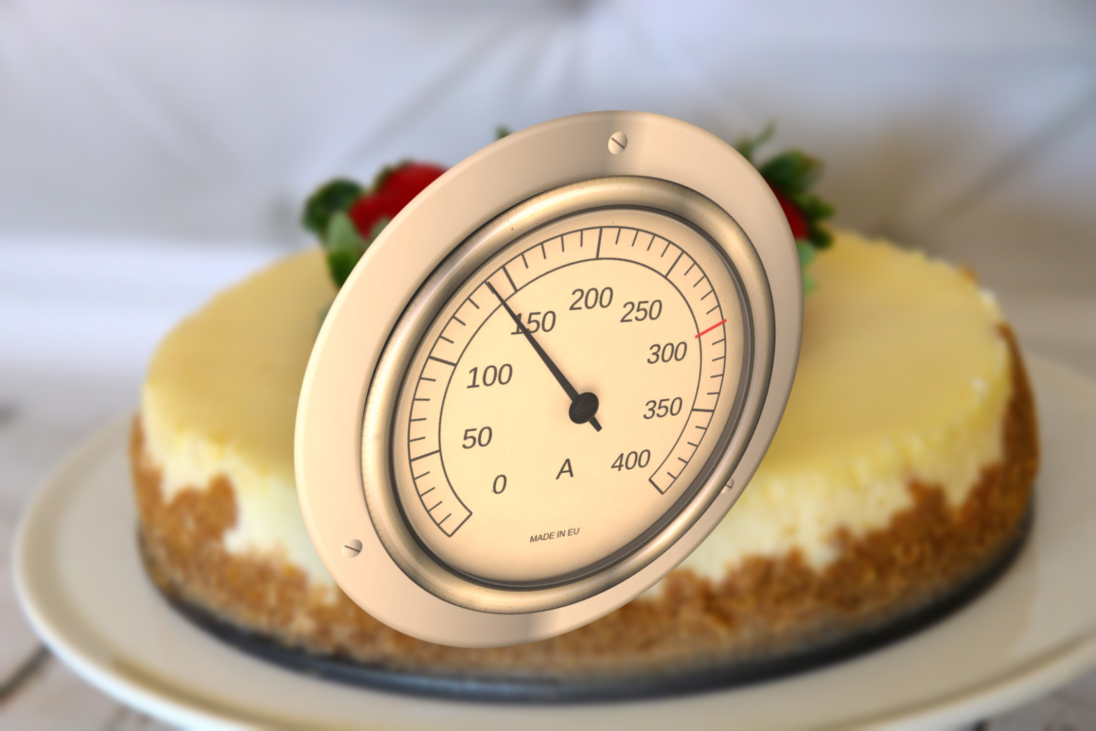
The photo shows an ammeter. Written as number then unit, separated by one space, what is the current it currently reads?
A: 140 A
